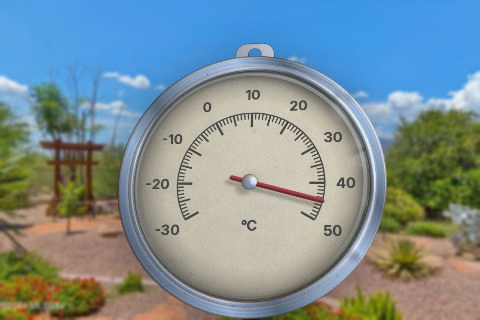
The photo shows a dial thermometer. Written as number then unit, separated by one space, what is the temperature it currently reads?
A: 45 °C
